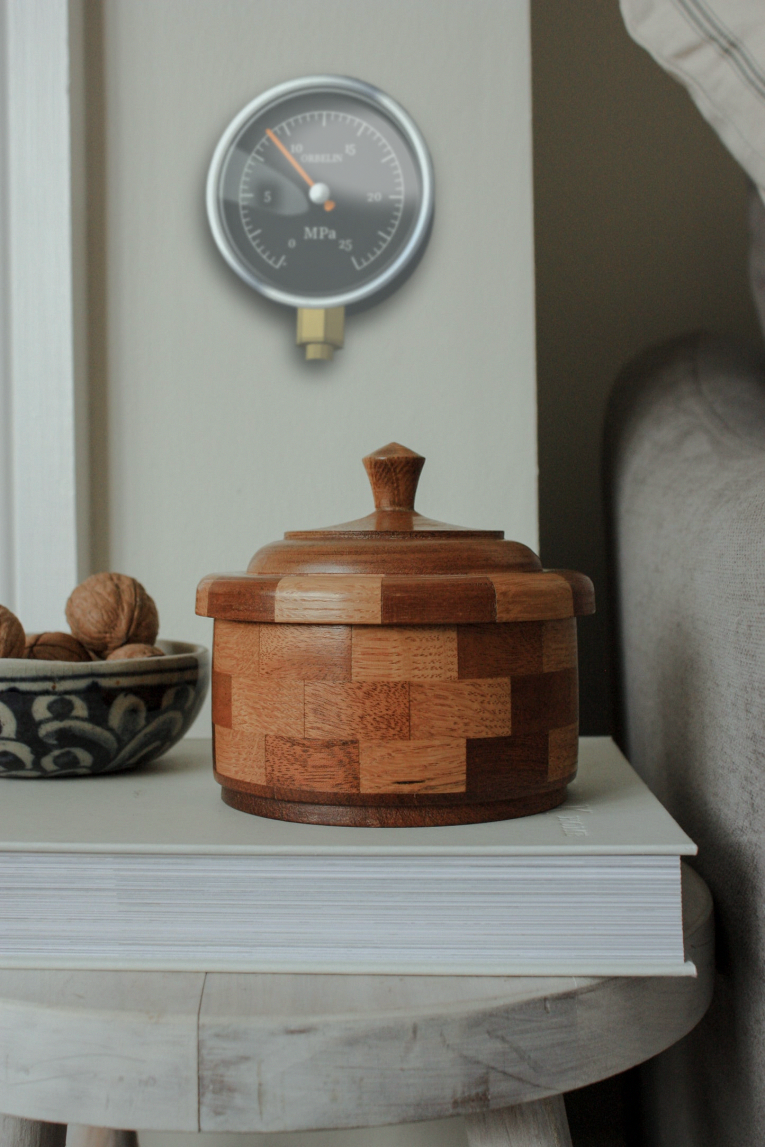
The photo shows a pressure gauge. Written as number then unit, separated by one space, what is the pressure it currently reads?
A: 9 MPa
